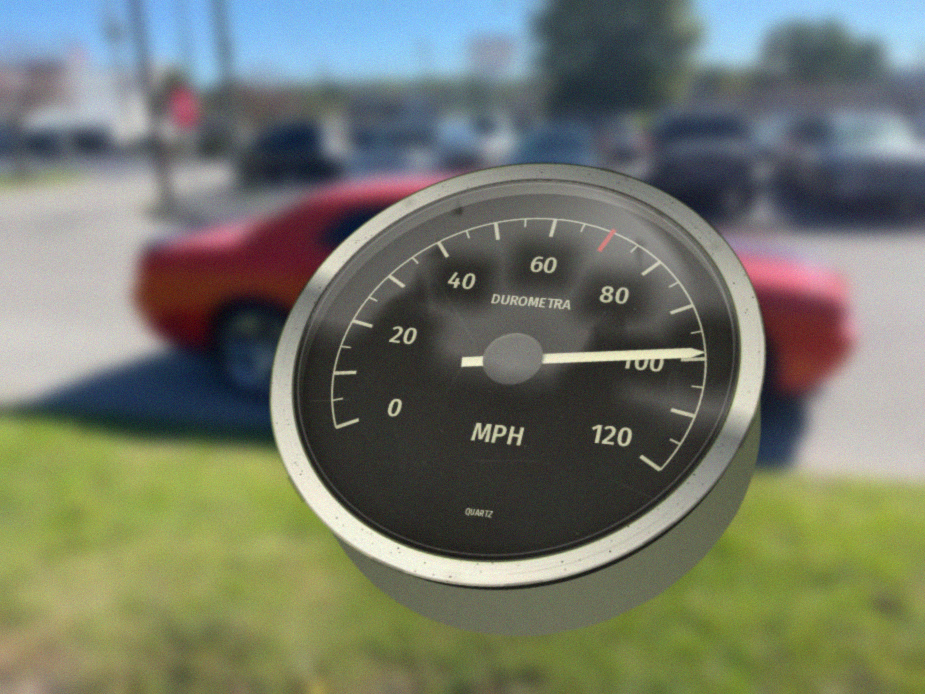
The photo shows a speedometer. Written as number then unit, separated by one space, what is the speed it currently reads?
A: 100 mph
